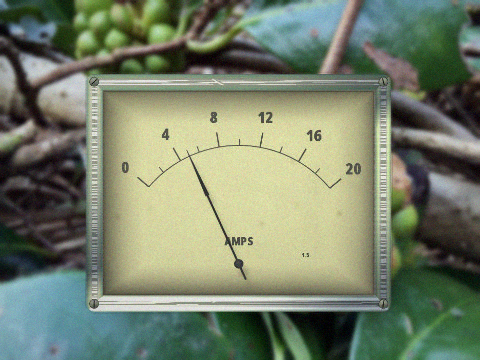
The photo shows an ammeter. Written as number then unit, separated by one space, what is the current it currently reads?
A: 5 A
